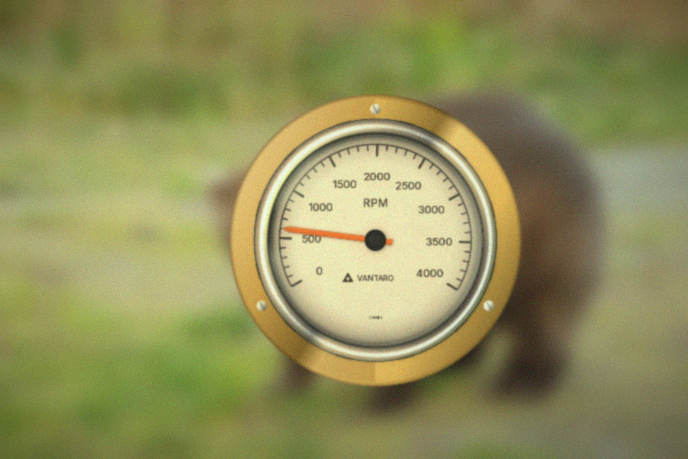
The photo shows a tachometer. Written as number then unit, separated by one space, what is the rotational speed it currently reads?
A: 600 rpm
